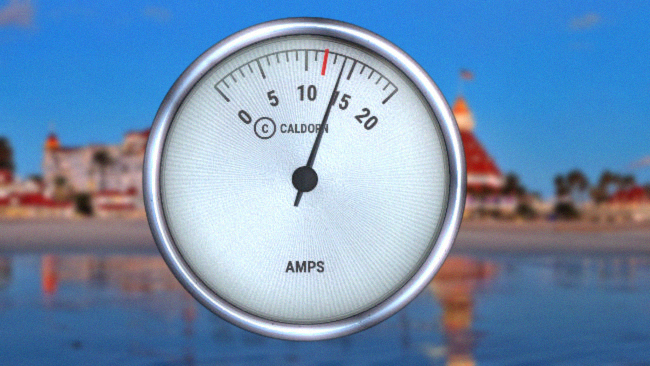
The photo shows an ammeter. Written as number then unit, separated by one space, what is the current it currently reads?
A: 14 A
